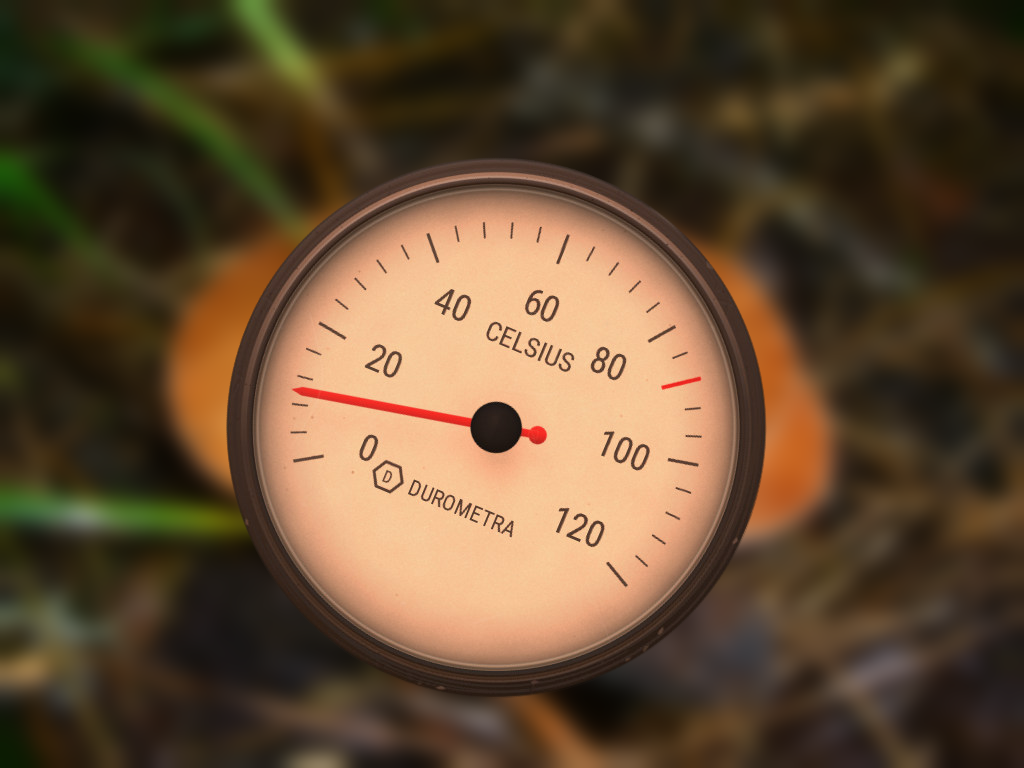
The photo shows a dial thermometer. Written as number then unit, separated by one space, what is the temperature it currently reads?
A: 10 °C
